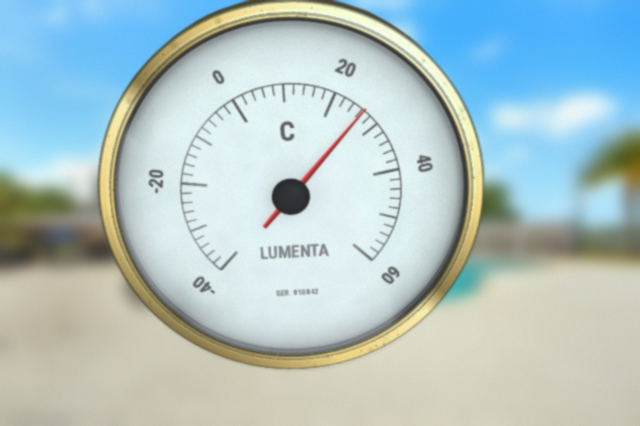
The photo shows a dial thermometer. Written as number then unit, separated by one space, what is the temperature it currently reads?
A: 26 °C
